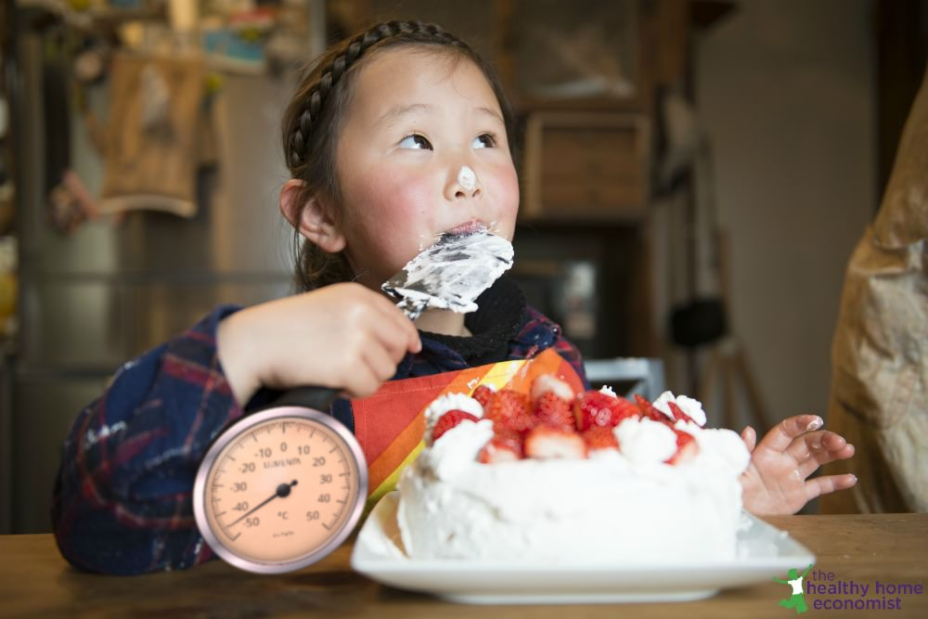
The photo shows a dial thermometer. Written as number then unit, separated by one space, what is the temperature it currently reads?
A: -45 °C
